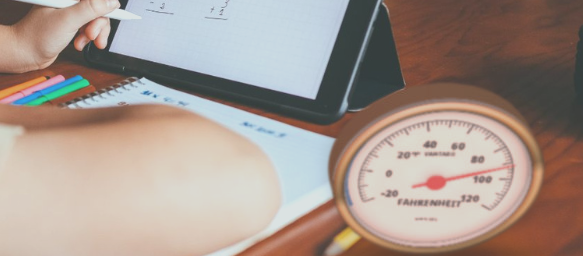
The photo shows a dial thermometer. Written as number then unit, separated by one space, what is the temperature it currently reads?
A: 90 °F
